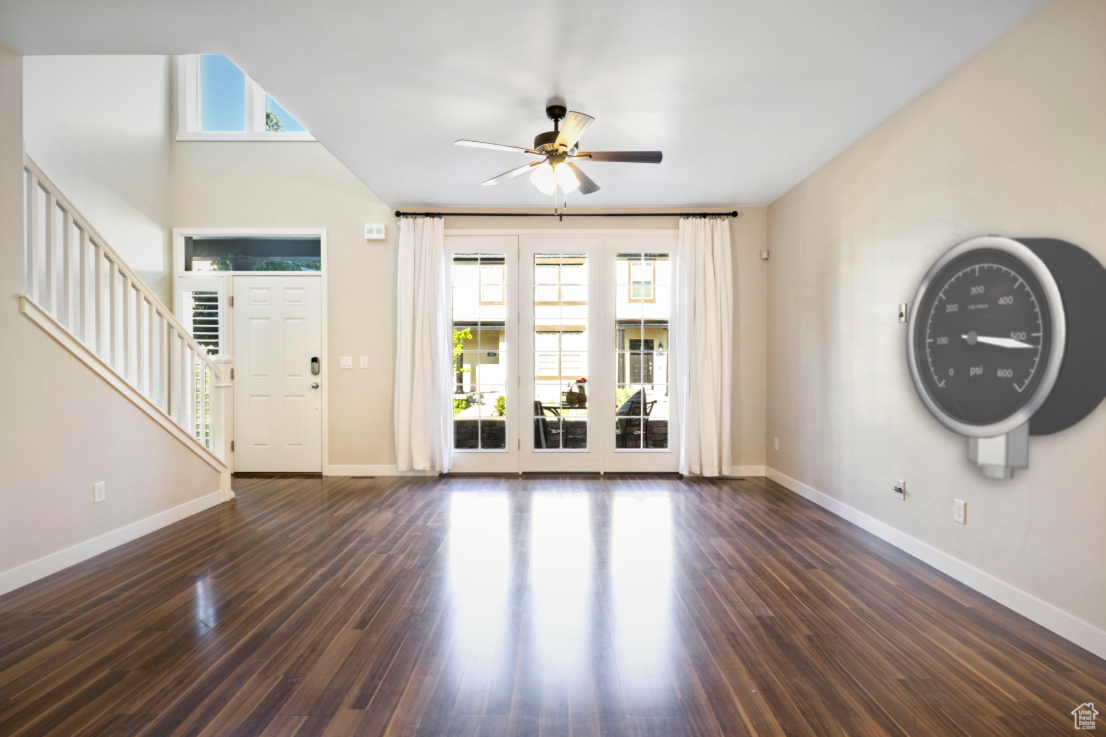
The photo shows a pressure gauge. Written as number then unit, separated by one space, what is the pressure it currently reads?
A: 520 psi
